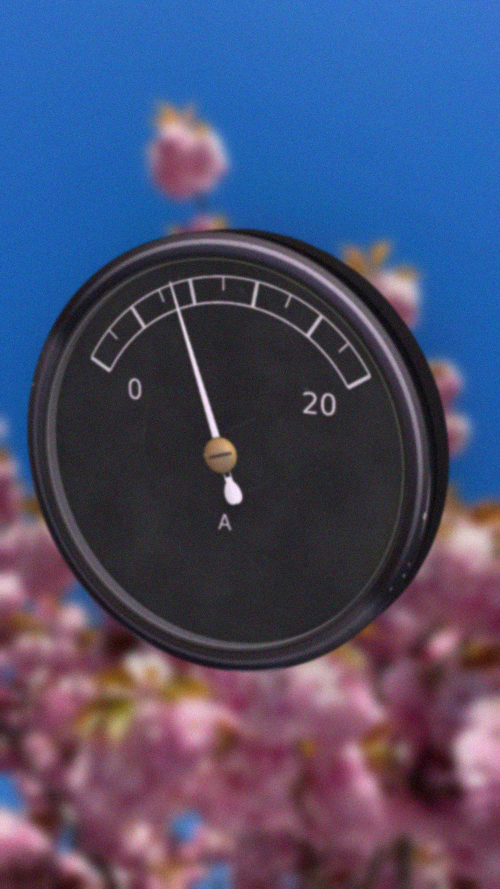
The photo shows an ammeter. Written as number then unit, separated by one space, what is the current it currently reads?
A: 7 A
